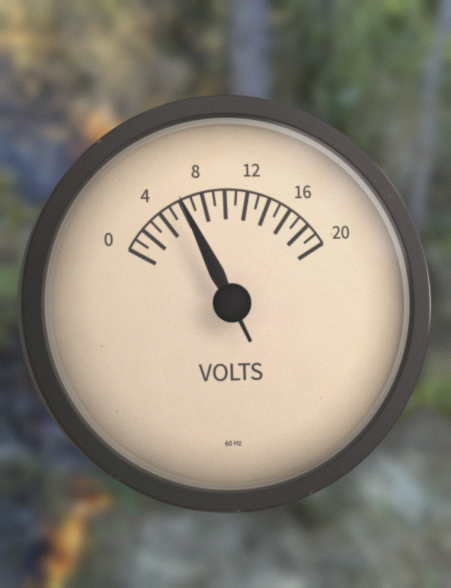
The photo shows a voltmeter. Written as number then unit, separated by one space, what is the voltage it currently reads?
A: 6 V
